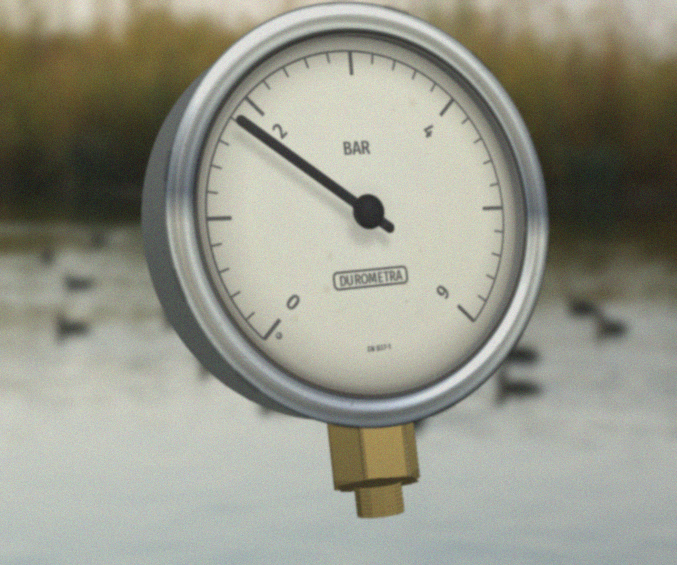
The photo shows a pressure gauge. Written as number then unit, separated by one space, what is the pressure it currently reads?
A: 1.8 bar
